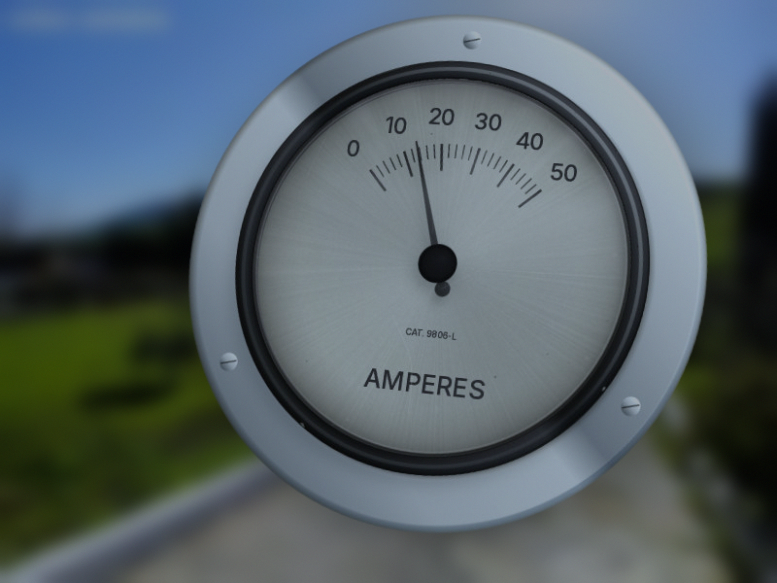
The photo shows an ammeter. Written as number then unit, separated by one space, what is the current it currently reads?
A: 14 A
